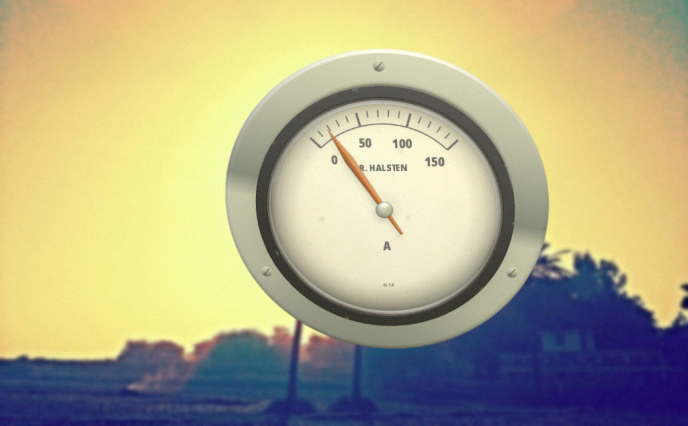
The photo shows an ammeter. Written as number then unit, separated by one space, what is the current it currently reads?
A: 20 A
